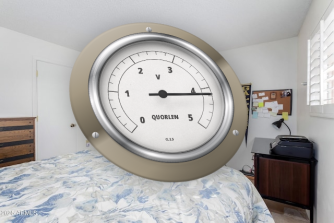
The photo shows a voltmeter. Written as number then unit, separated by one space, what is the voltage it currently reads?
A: 4.2 V
